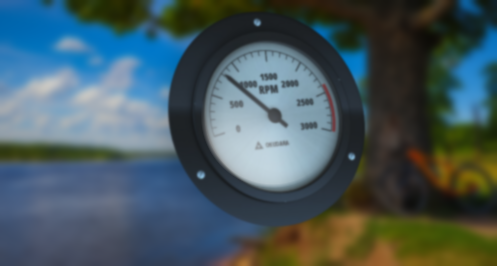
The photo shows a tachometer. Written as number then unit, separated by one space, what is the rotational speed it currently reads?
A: 800 rpm
